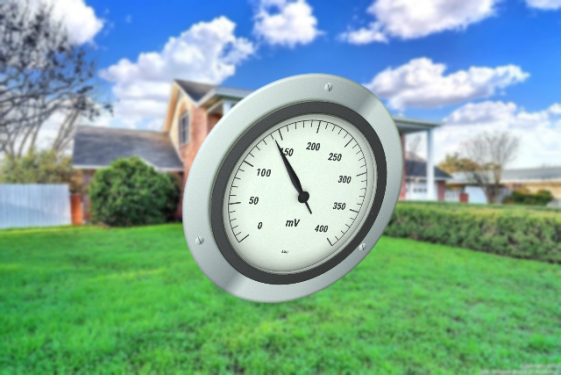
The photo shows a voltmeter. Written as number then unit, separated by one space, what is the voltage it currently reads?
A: 140 mV
